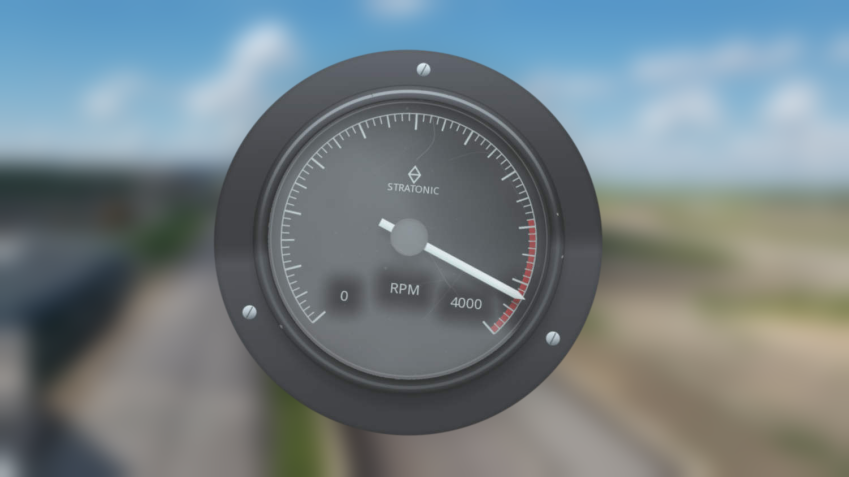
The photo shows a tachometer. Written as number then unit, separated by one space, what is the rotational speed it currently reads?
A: 3700 rpm
